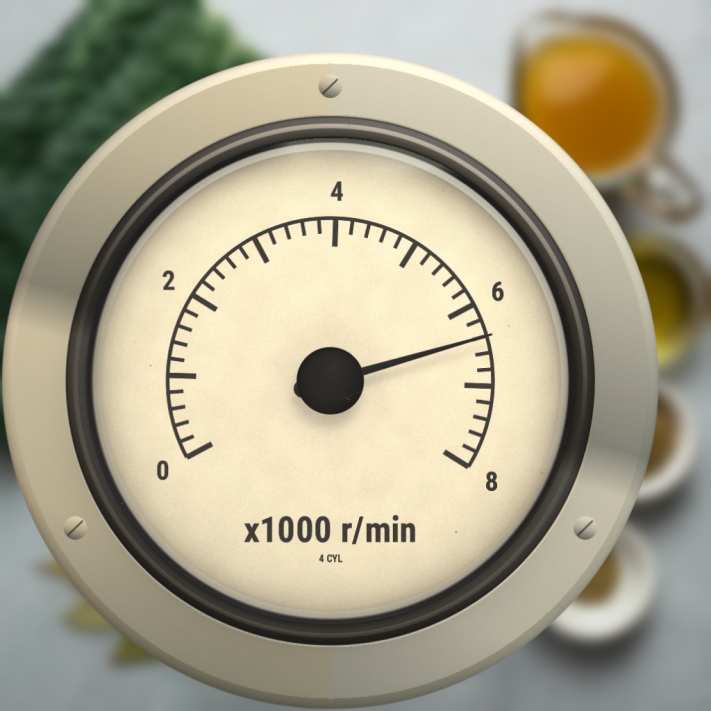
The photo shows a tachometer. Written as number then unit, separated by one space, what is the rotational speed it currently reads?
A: 6400 rpm
